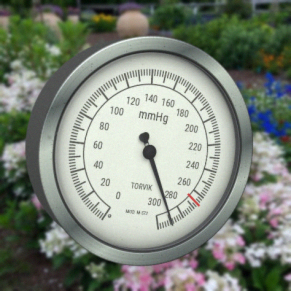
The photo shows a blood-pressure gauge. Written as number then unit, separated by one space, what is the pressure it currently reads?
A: 290 mmHg
